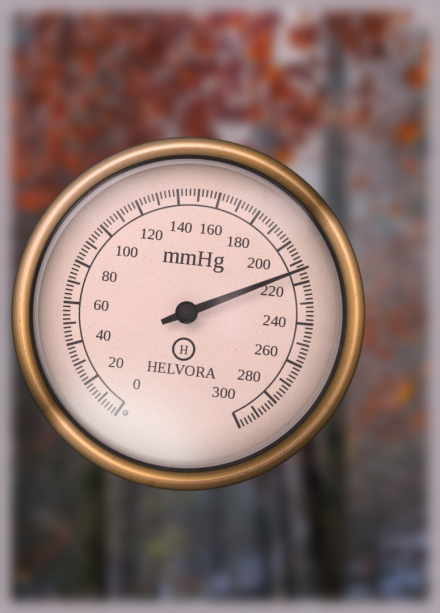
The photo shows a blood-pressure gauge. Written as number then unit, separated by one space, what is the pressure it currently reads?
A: 214 mmHg
